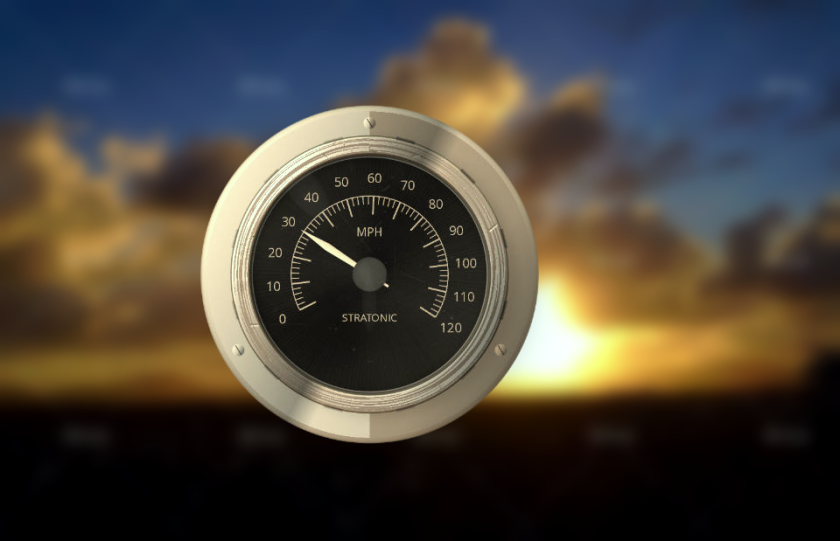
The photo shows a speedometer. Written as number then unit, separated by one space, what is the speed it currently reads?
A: 30 mph
